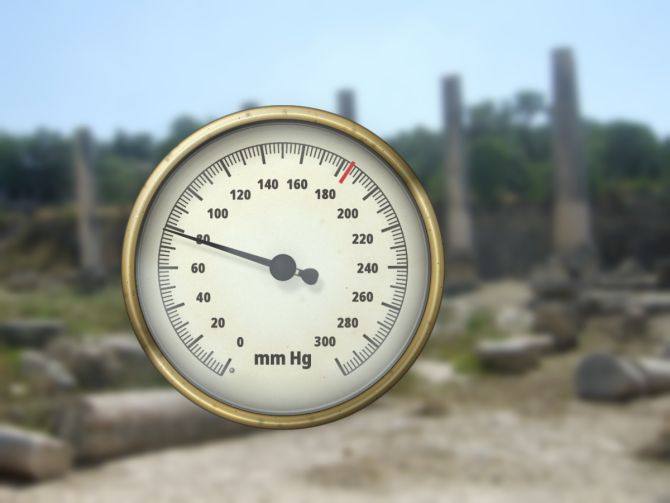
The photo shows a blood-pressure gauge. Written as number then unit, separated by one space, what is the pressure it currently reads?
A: 78 mmHg
